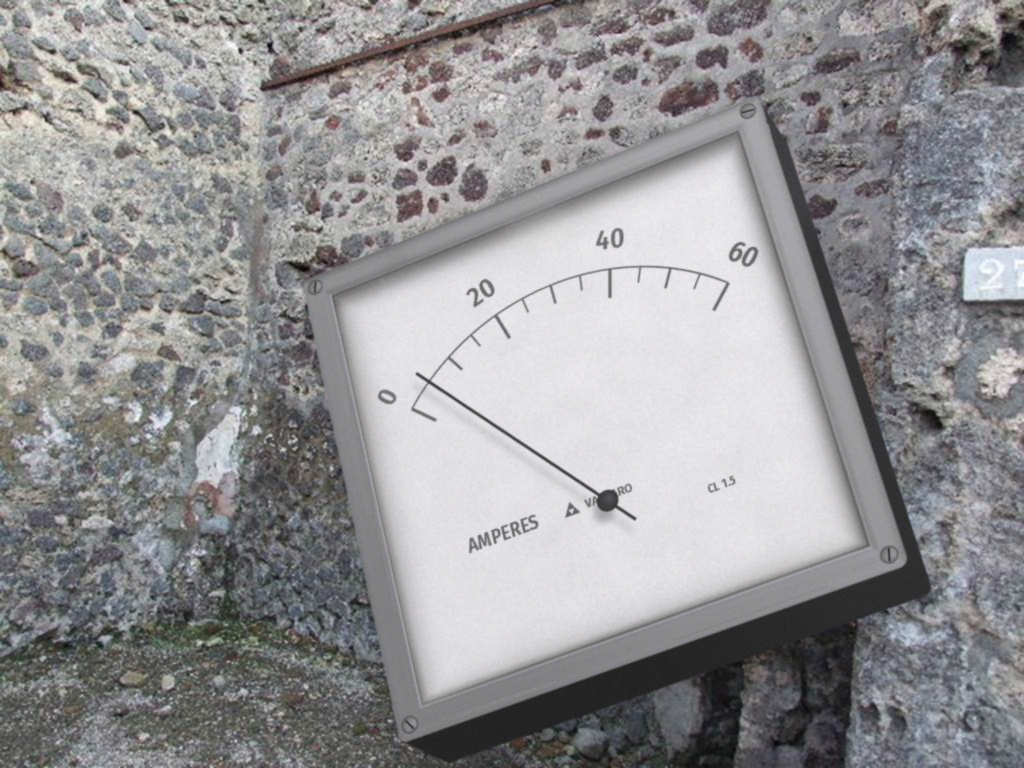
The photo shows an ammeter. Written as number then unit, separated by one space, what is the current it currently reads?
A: 5 A
